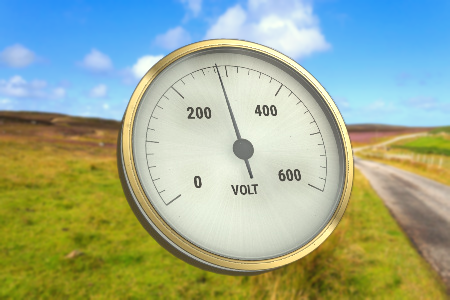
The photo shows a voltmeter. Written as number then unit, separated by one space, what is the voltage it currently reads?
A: 280 V
